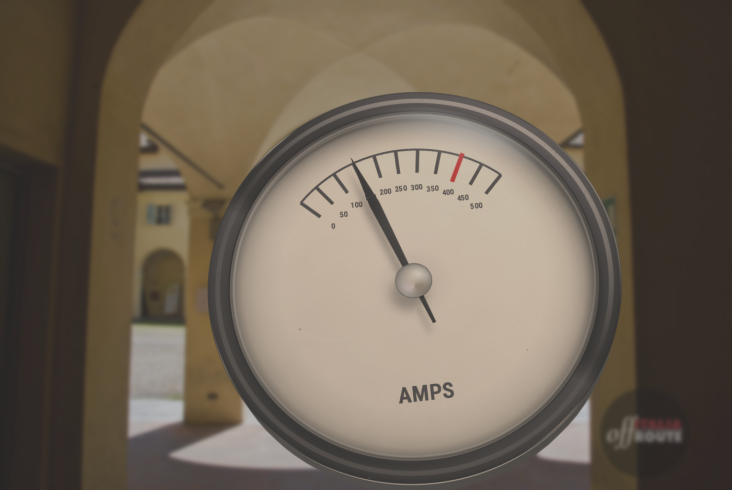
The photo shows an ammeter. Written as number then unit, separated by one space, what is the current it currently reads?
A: 150 A
